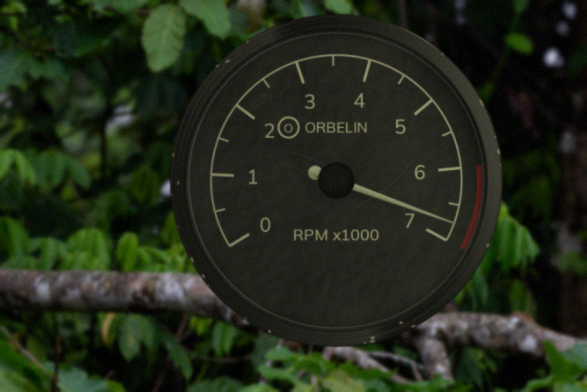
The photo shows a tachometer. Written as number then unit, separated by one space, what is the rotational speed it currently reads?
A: 6750 rpm
